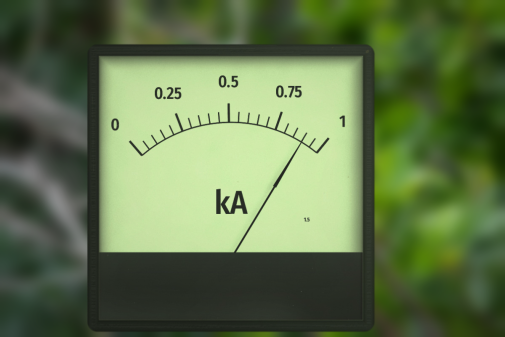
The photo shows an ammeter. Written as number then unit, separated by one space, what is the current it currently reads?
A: 0.9 kA
